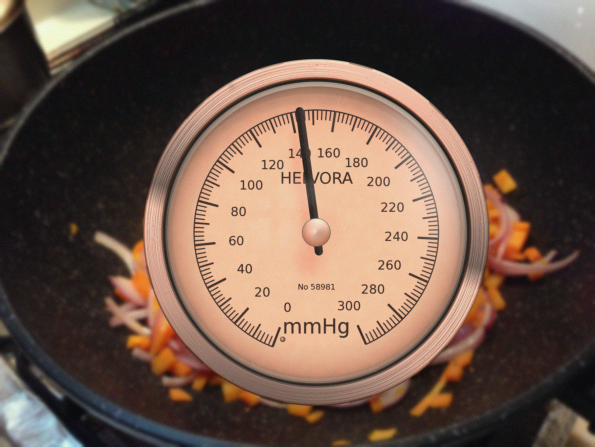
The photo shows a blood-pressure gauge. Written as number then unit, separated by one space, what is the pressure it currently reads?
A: 144 mmHg
